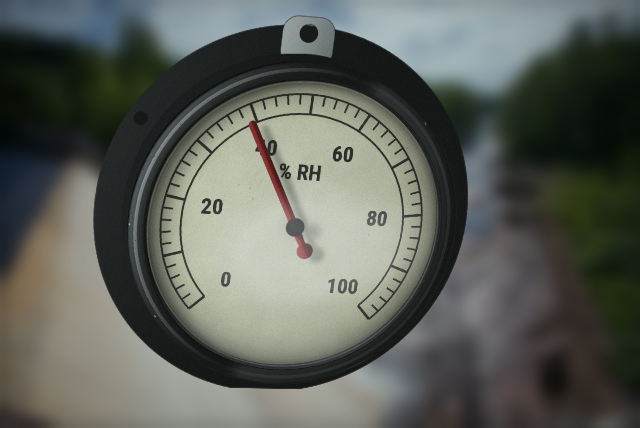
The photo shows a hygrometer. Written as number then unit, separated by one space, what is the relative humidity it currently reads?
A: 39 %
